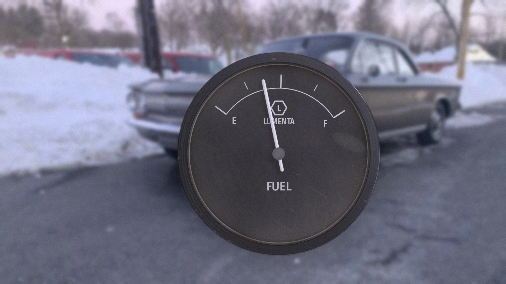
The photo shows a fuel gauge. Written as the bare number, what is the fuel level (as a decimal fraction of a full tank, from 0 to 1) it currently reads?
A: 0.375
